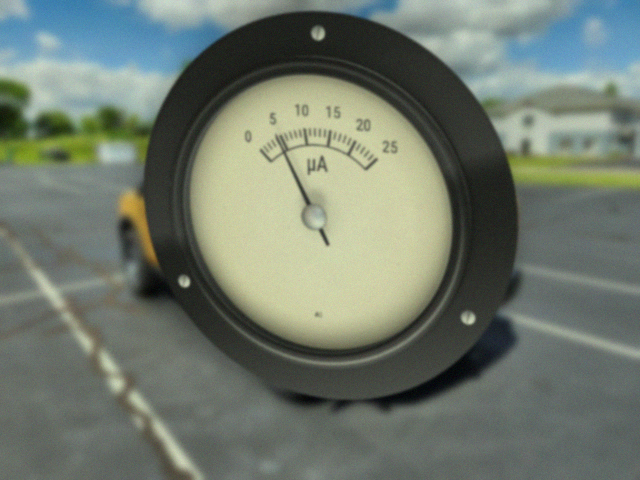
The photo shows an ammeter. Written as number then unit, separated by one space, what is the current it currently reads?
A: 5 µA
